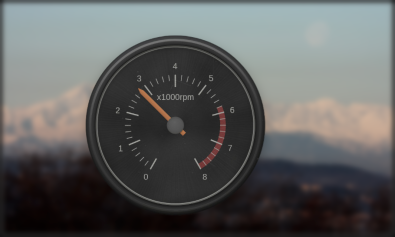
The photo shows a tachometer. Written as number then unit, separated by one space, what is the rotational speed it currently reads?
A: 2800 rpm
